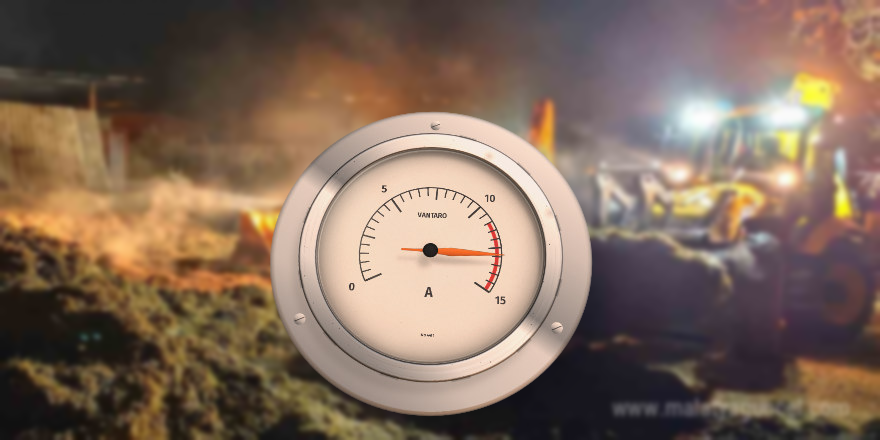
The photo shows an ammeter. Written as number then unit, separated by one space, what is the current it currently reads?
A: 13 A
